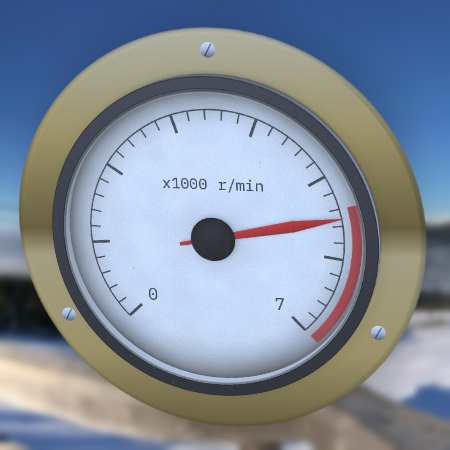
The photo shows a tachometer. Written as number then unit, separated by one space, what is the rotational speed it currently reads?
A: 5500 rpm
